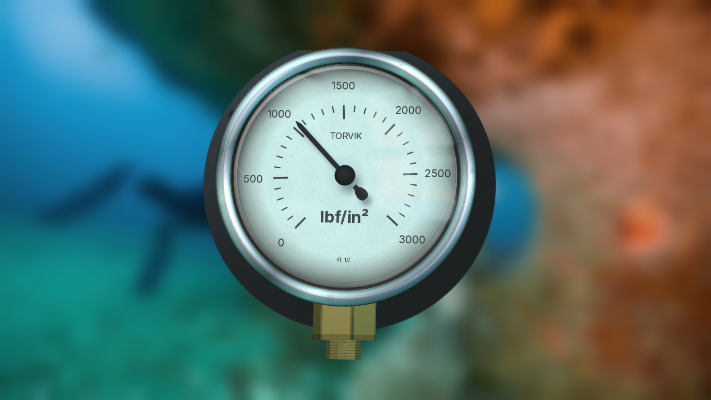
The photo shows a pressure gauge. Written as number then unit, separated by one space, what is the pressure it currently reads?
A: 1050 psi
